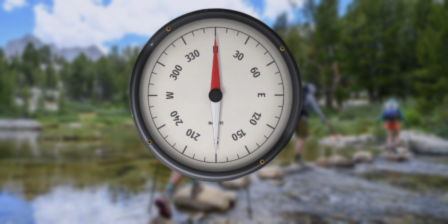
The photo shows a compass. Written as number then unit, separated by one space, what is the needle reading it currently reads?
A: 0 °
